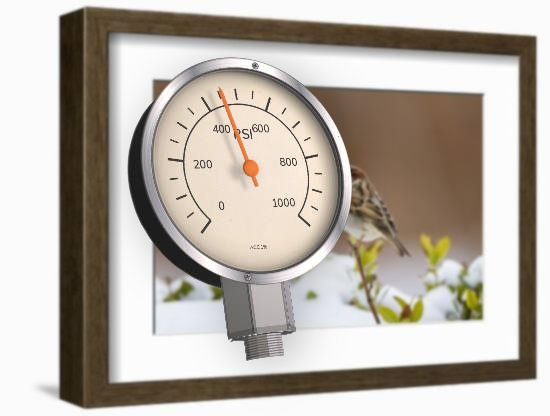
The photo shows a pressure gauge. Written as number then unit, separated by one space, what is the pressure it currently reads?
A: 450 psi
